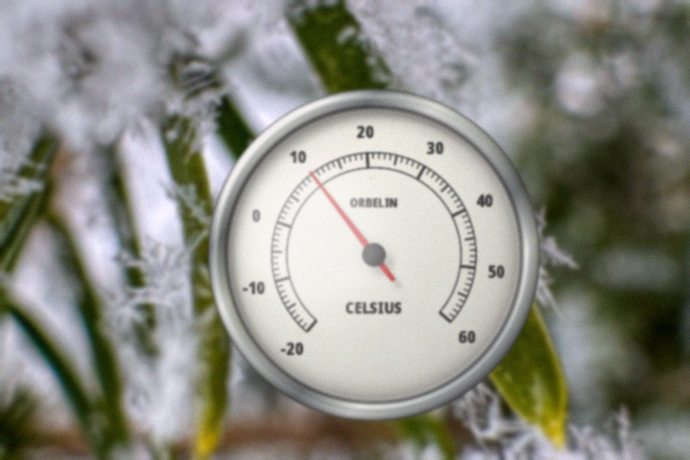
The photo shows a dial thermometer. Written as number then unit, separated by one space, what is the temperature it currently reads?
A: 10 °C
